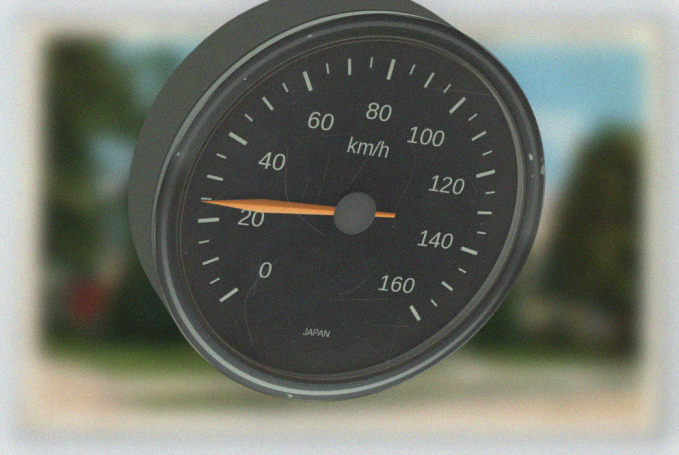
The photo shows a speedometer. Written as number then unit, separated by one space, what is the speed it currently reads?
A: 25 km/h
